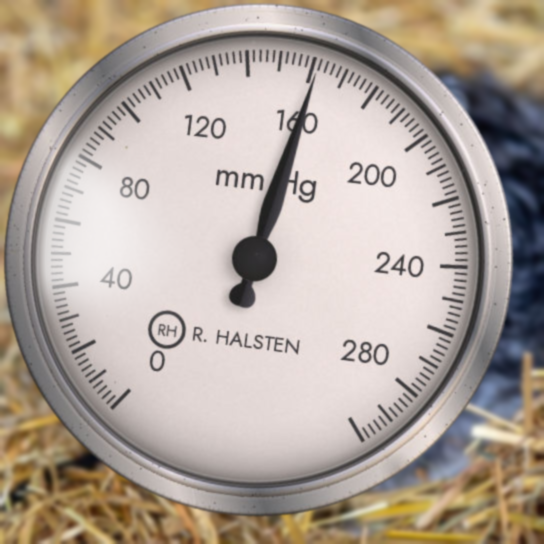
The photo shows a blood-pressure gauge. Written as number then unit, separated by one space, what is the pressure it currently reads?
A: 162 mmHg
